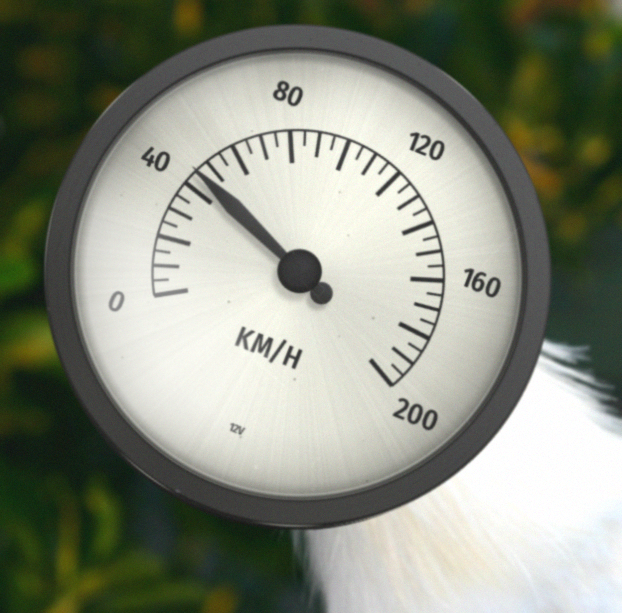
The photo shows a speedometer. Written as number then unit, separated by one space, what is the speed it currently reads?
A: 45 km/h
